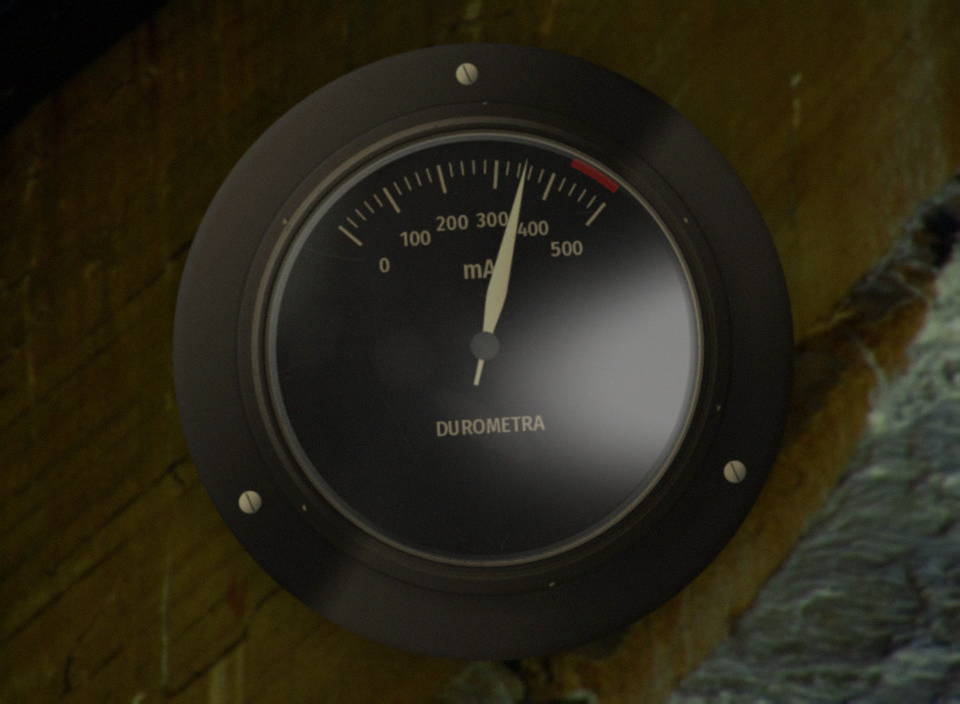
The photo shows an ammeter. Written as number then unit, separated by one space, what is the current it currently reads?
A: 350 mA
